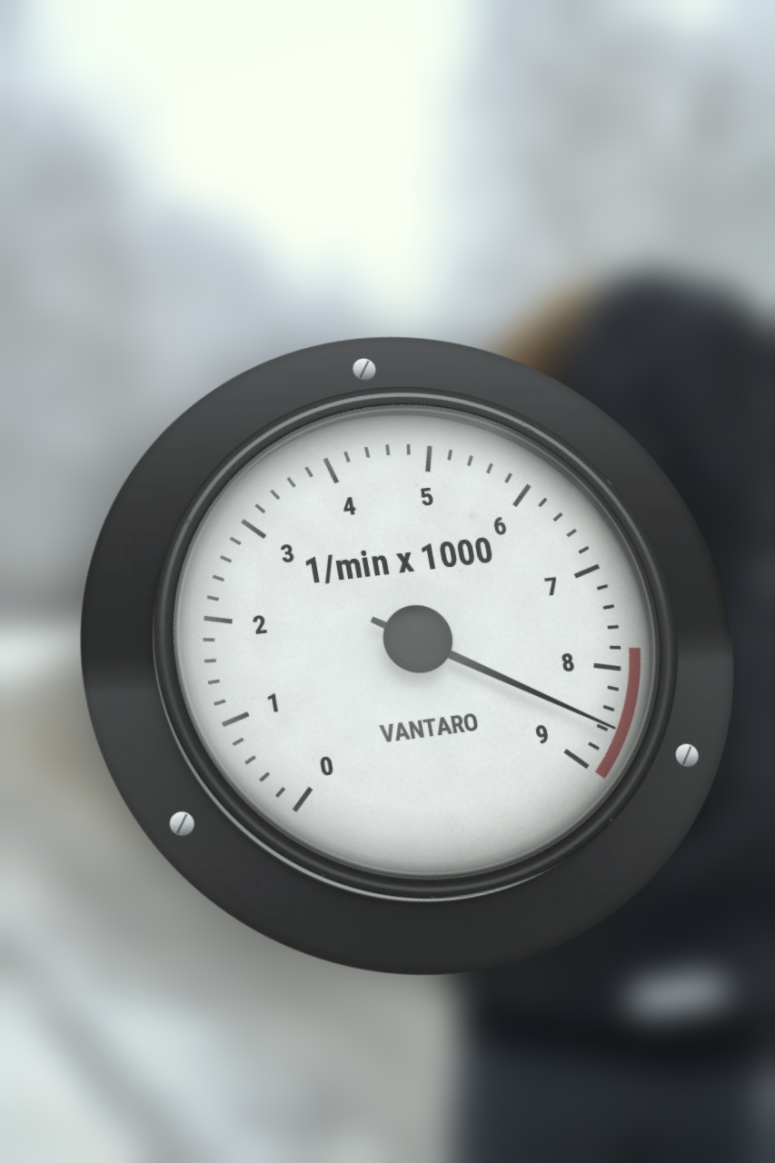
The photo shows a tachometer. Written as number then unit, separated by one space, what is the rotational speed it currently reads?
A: 8600 rpm
